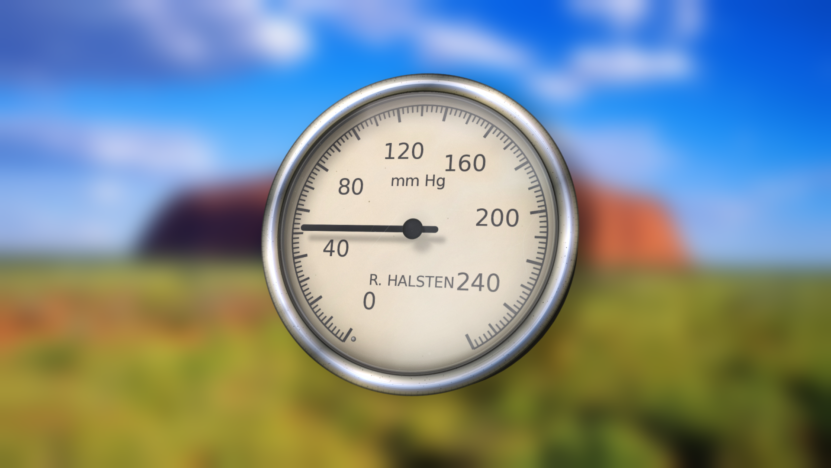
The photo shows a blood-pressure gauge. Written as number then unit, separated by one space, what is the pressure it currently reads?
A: 52 mmHg
